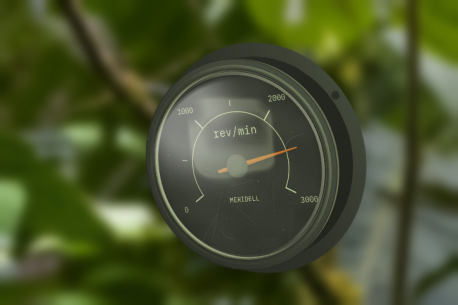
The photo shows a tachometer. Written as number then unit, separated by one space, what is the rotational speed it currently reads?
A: 2500 rpm
